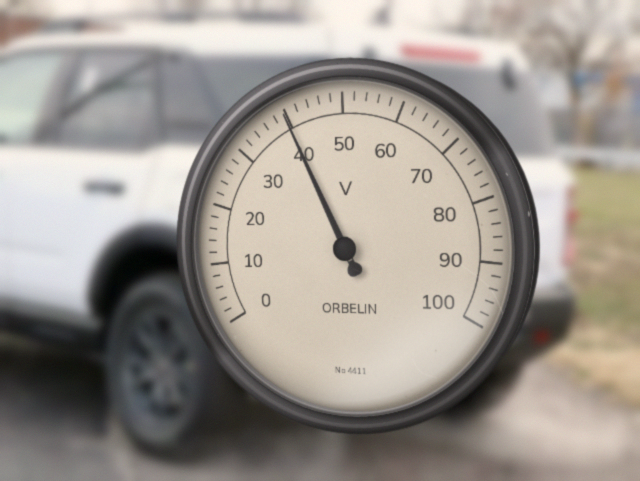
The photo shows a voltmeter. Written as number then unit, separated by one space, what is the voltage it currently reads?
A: 40 V
